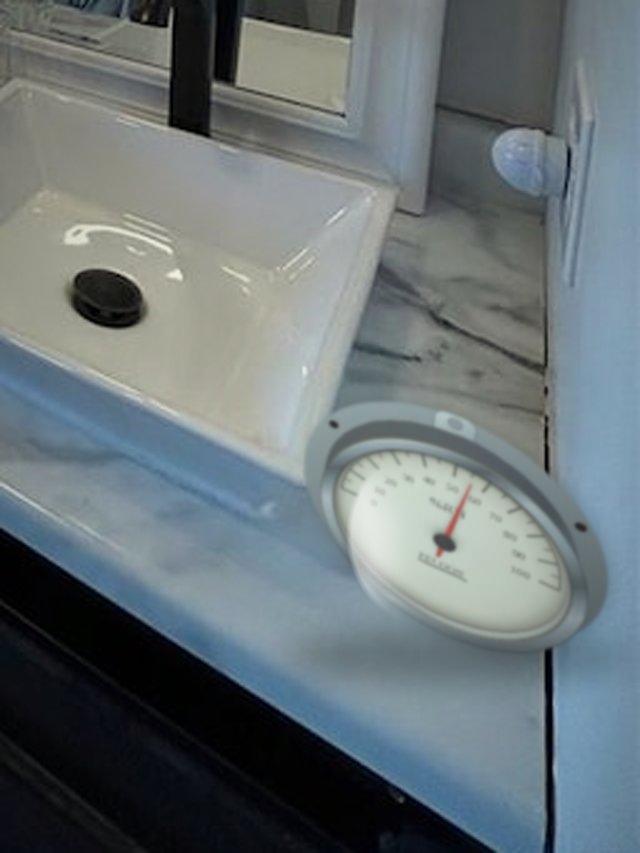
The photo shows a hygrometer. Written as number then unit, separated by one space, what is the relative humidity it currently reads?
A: 55 %
